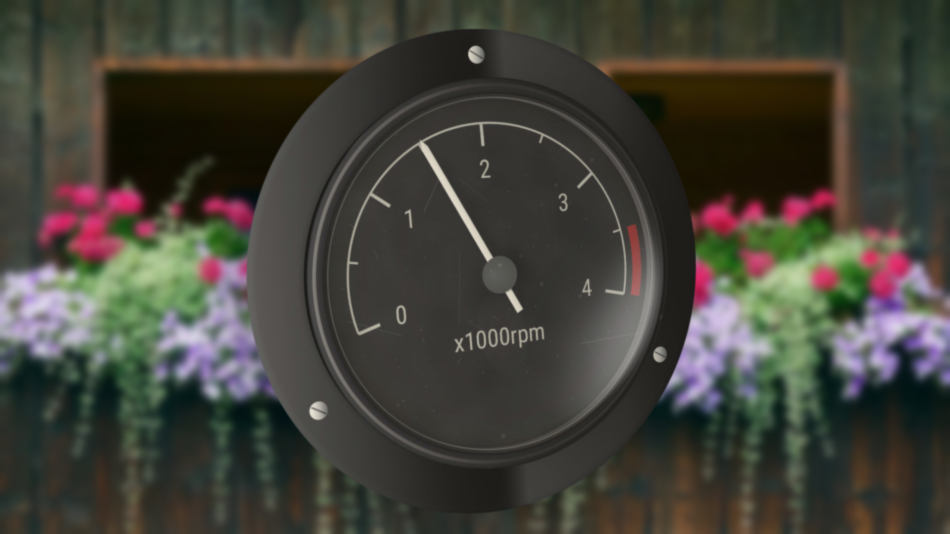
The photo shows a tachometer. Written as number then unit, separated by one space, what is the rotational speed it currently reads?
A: 1500 rpm
